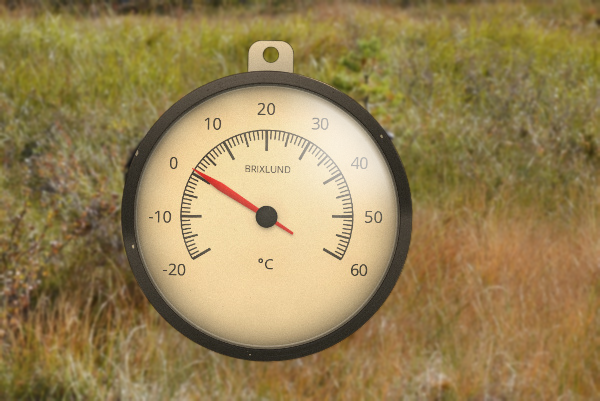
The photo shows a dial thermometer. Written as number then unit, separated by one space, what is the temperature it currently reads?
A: 1 °C
